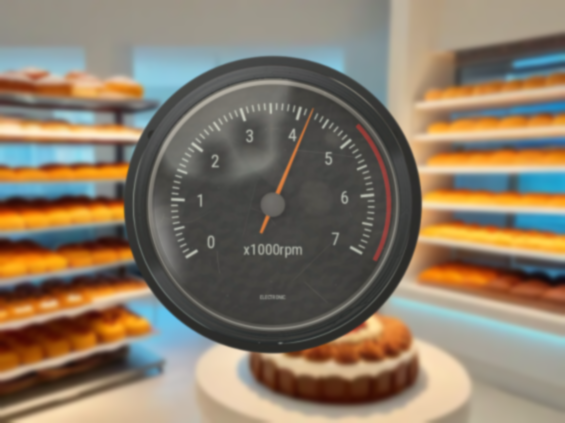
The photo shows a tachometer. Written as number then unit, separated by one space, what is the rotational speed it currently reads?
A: 4200 rpm
